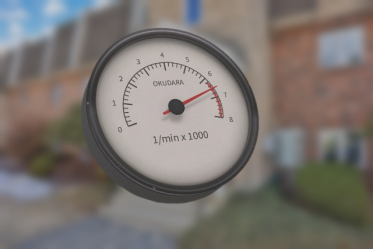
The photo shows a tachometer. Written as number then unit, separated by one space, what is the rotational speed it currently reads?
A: 6600 rpm
